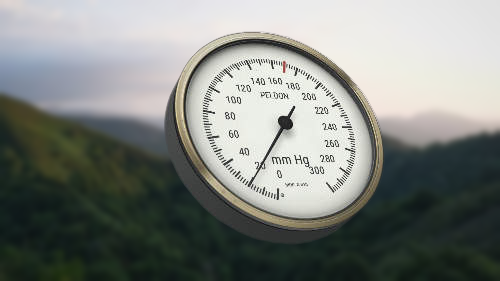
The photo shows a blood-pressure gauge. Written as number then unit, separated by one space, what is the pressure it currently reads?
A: 20 mmHg
